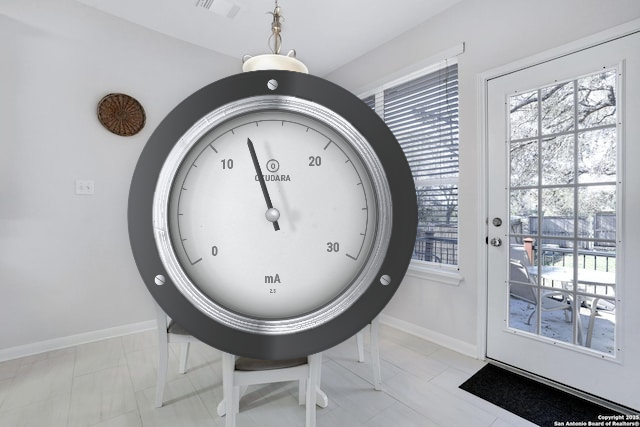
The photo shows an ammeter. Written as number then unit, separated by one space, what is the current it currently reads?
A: 13 mA
